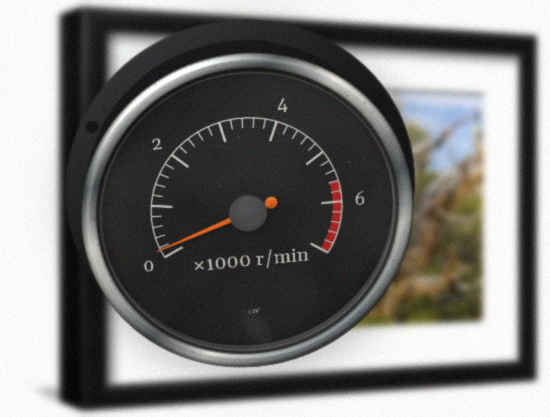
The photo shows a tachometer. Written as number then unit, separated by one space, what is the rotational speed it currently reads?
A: 200 rpm
